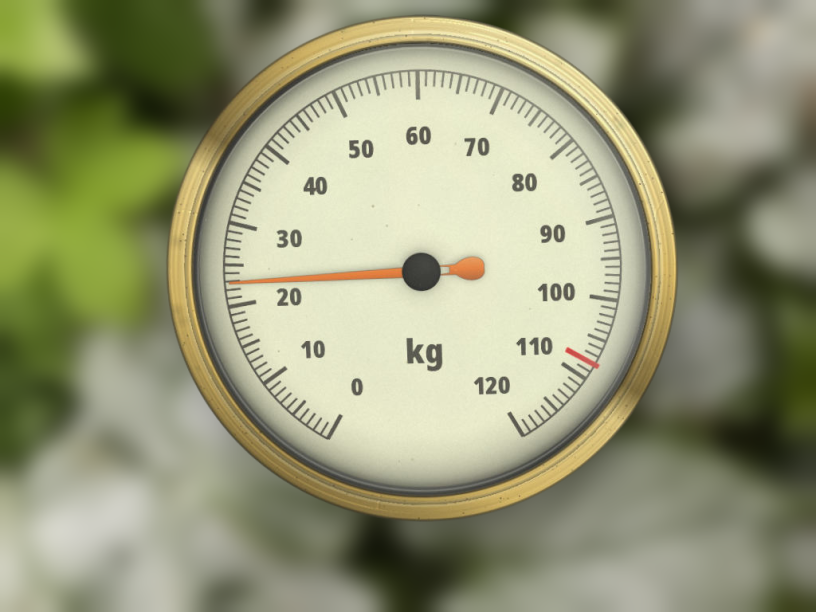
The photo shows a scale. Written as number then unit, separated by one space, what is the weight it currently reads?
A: 23 kg
